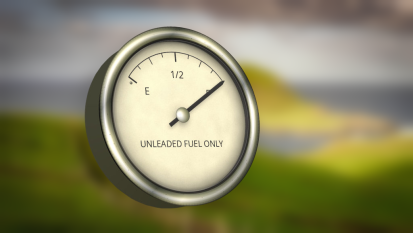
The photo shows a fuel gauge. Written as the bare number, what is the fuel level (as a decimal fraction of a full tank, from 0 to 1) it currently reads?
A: 1
